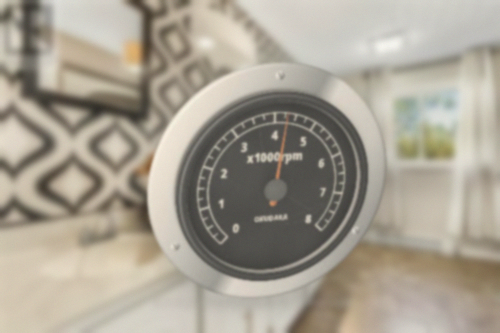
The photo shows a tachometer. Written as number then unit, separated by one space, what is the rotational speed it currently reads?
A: 4250 rpm
